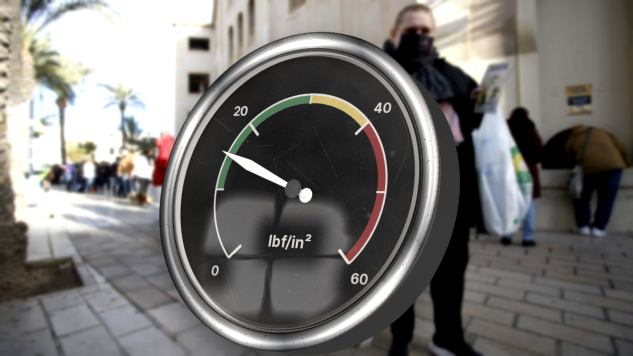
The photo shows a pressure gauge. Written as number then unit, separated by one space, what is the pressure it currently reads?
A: 15 psi
